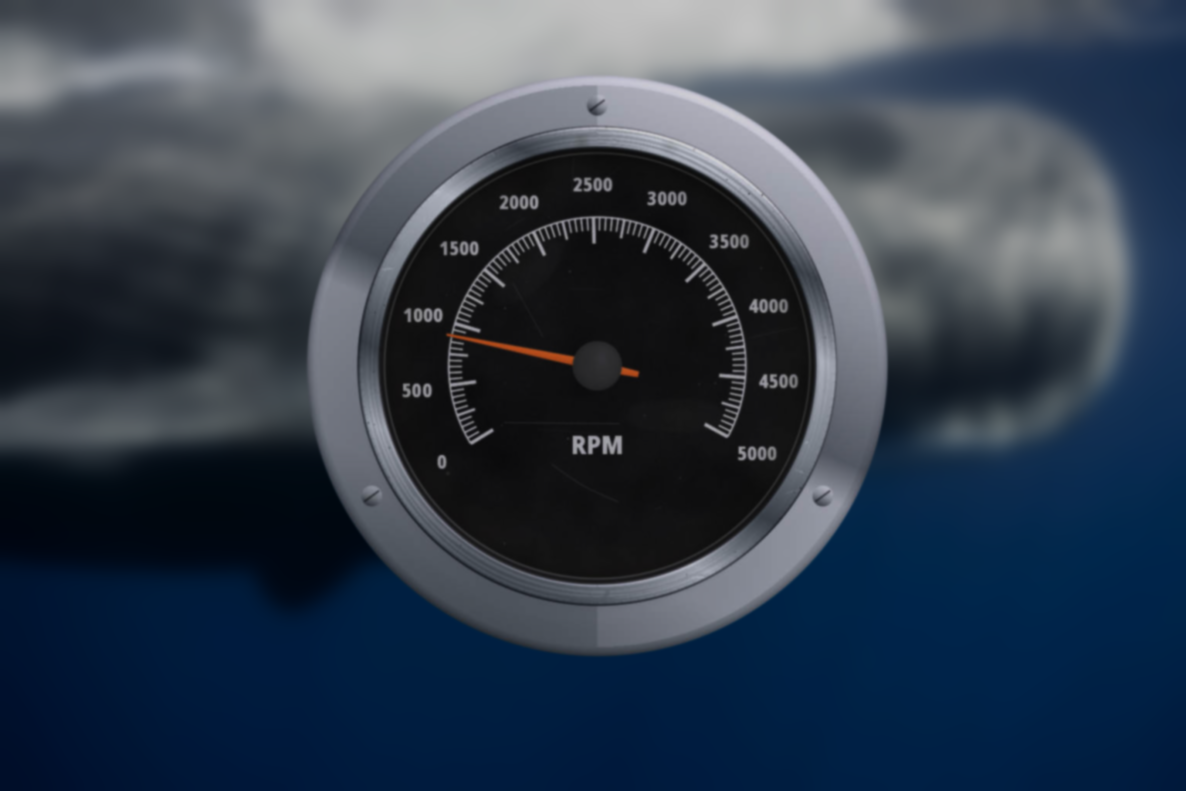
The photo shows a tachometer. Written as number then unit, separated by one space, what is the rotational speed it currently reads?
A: 900 rpm
